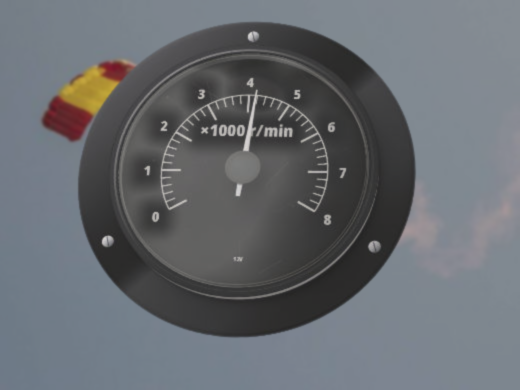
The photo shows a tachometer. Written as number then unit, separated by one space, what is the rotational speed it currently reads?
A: 4200 rpm
